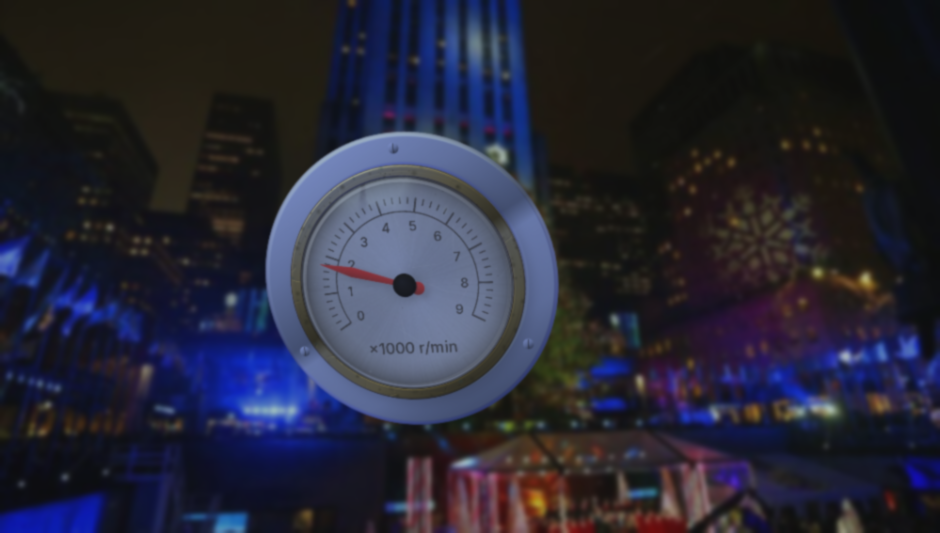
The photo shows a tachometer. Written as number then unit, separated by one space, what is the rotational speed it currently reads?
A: 1800 rpm
